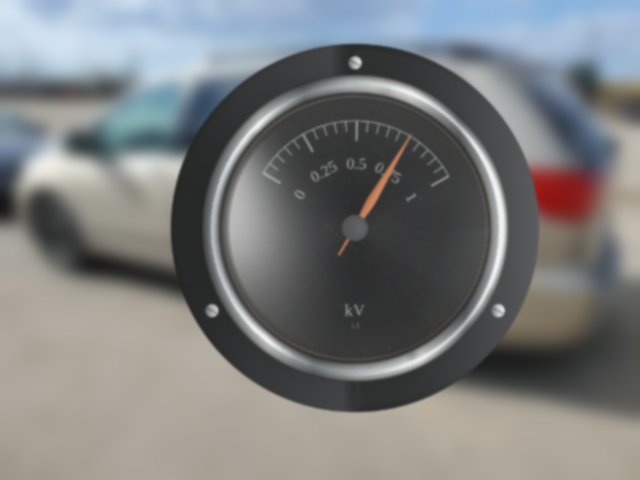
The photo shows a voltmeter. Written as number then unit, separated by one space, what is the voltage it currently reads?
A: 0.75 kV
